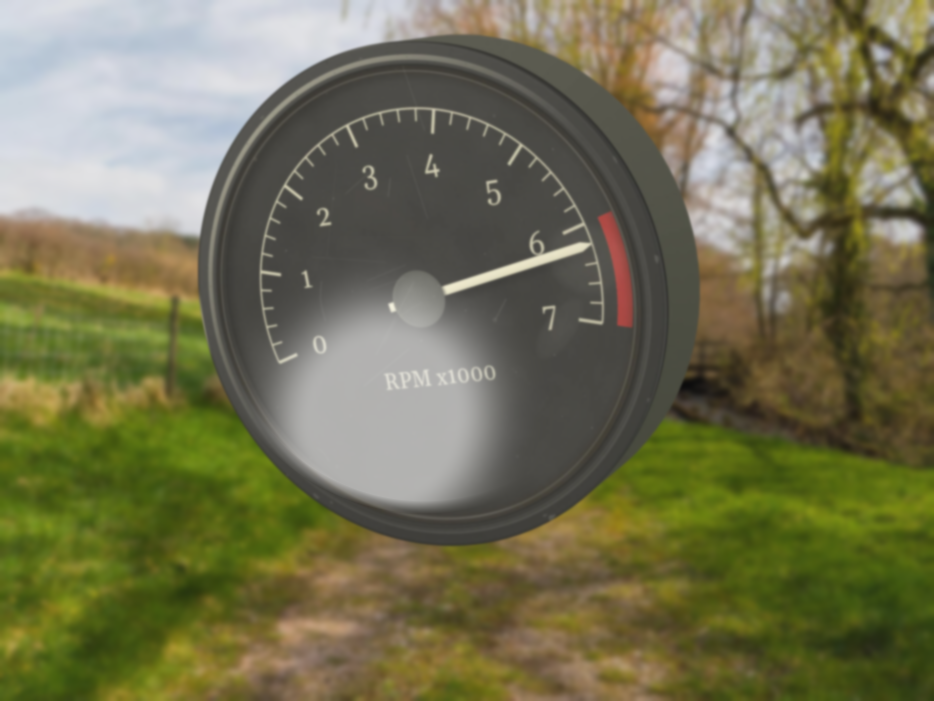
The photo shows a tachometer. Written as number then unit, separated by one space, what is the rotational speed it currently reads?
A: 6200 rpm
